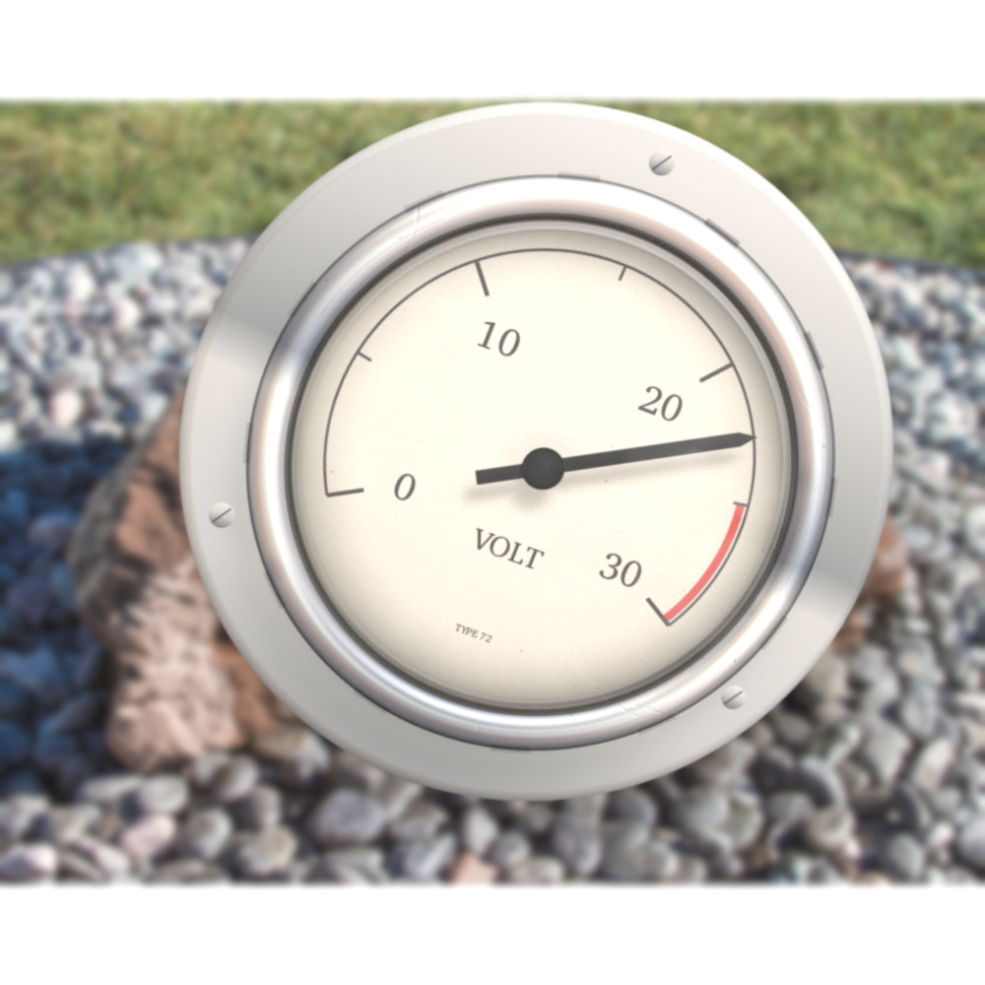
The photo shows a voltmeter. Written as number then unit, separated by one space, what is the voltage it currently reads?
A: 22.5 V
